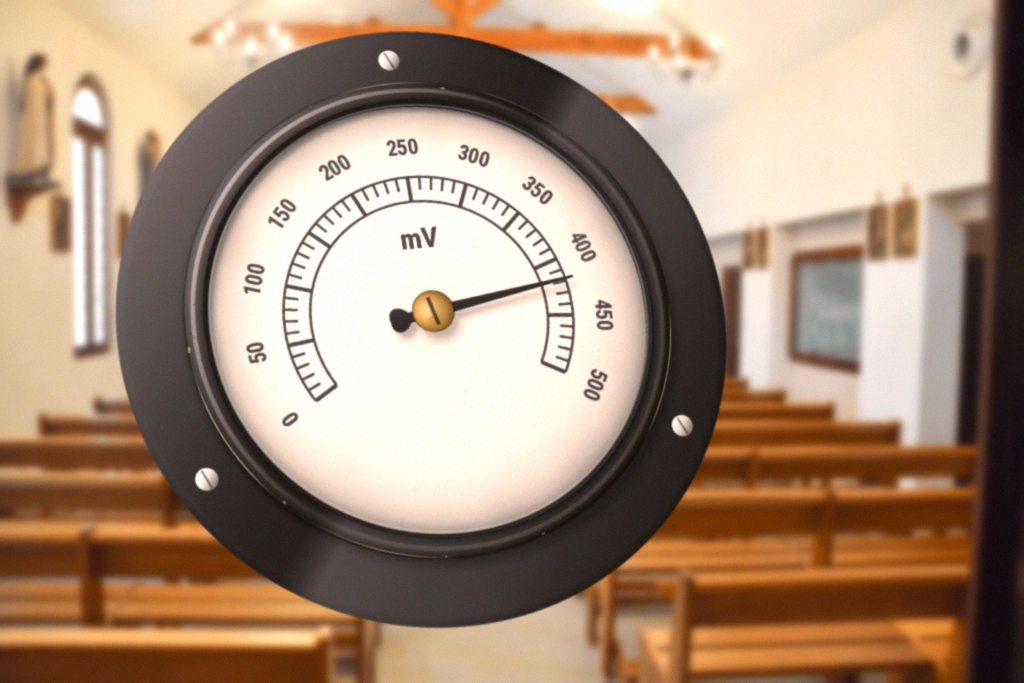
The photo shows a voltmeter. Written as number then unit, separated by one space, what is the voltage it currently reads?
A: 420 mV
